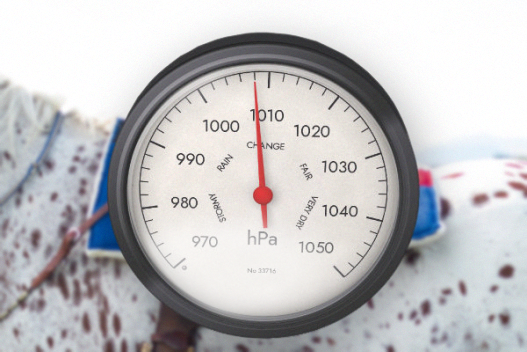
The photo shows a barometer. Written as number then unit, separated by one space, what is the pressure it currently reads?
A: 1008 hPa
